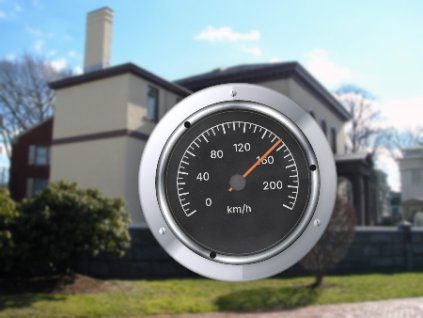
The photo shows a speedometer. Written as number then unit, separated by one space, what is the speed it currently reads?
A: 155 km/h
